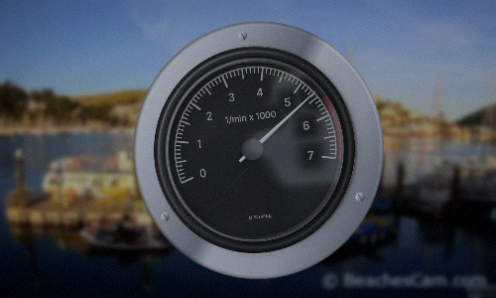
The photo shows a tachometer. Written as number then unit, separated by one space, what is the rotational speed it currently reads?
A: 5400 rpm
